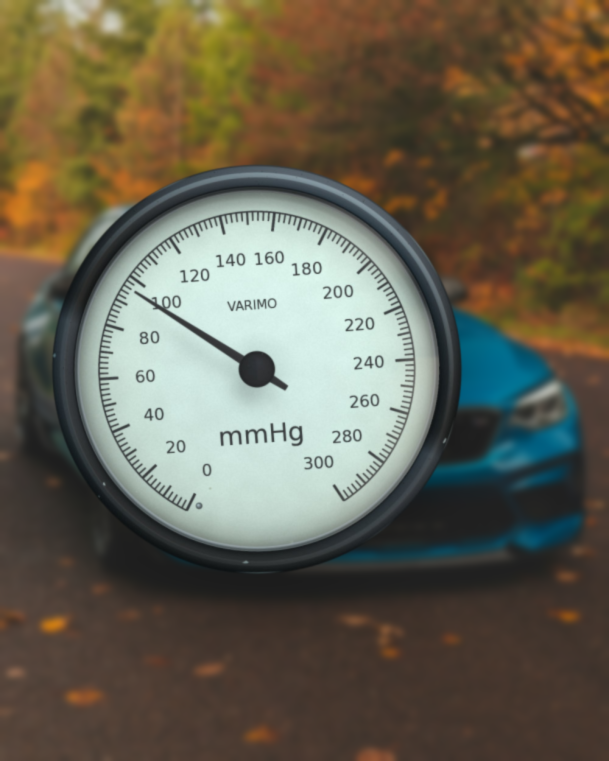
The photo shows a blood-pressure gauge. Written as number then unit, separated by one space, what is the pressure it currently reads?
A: 96 mmHg
